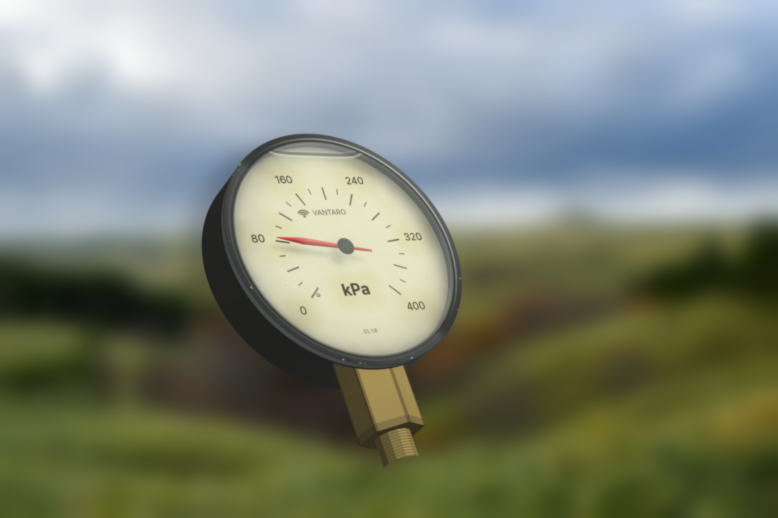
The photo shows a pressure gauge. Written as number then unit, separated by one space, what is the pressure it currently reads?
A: 80 kPa
